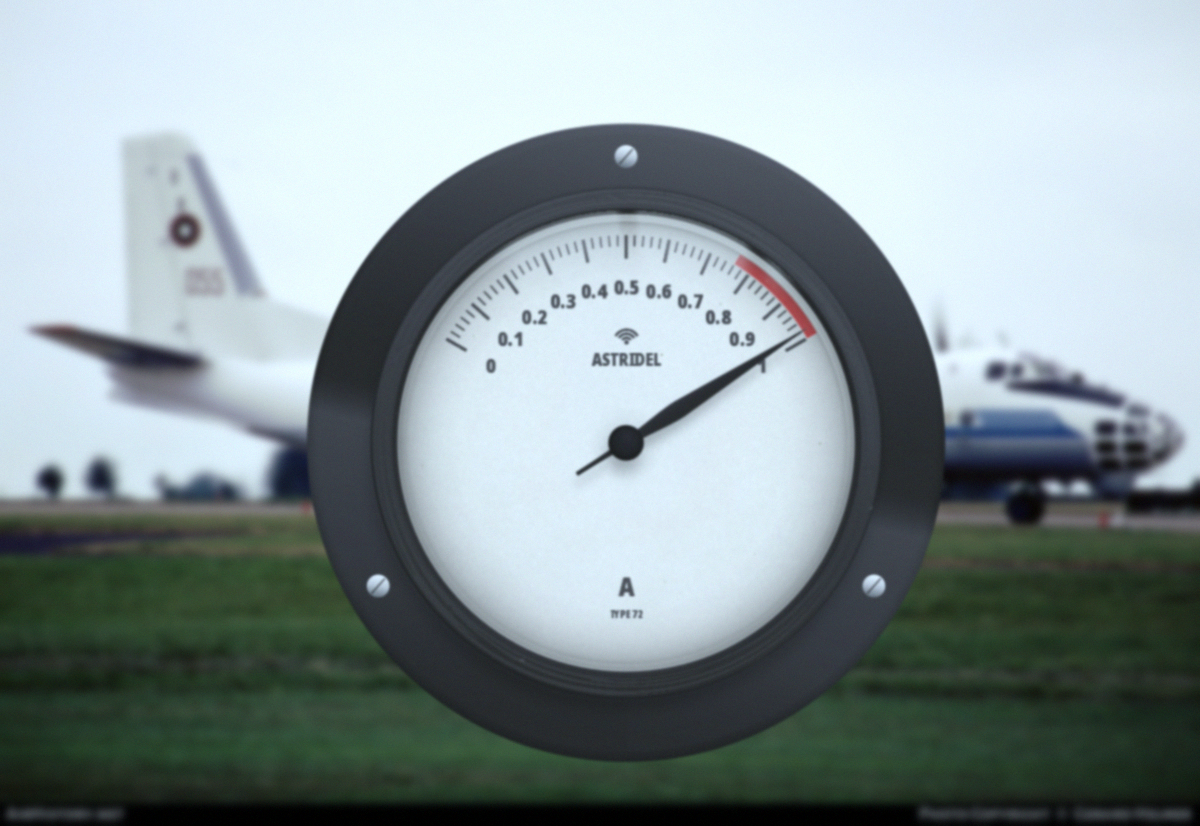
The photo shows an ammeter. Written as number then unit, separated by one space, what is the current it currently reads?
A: 0.98 A
